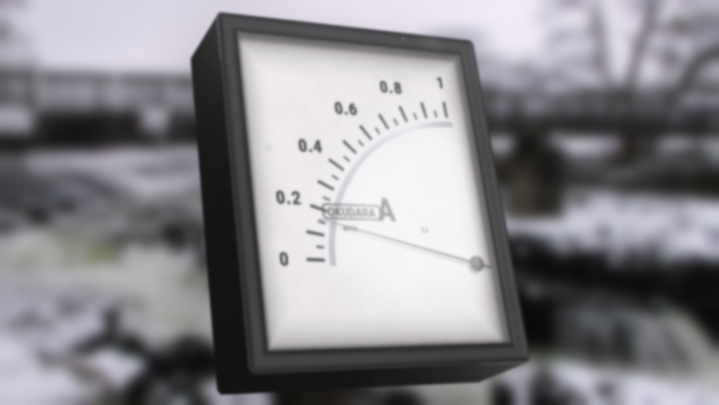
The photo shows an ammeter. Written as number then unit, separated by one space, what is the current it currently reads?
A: 0.15 A
